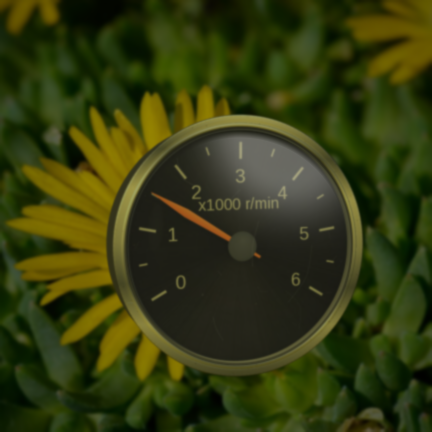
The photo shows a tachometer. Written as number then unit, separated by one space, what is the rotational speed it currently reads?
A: 1500 rpm
